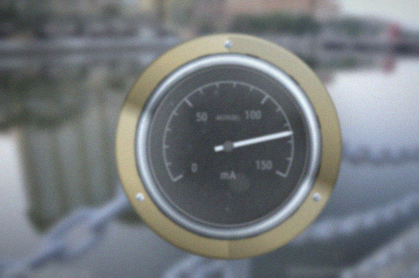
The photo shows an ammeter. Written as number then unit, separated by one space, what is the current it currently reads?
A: 125 mA
